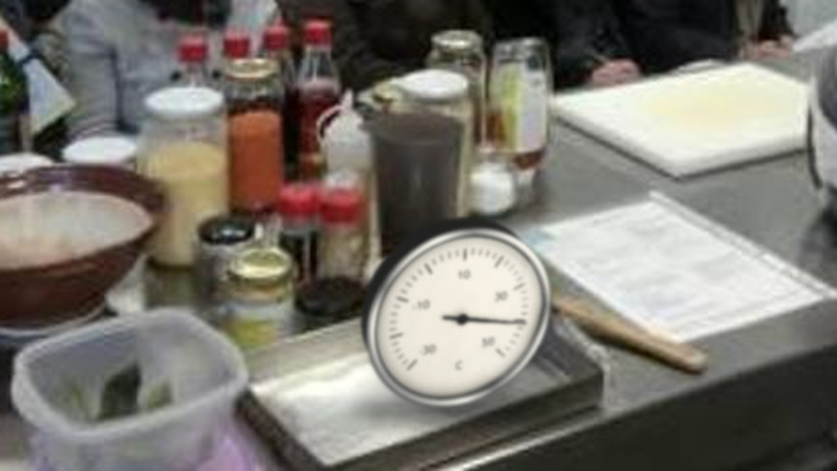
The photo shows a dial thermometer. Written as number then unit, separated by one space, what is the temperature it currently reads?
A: 40 °C
